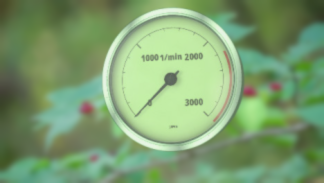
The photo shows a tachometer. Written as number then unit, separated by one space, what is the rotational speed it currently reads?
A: 0 rpm
